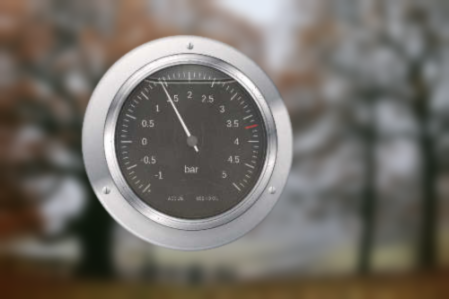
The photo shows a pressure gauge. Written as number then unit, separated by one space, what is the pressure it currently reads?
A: 1.4 bar
